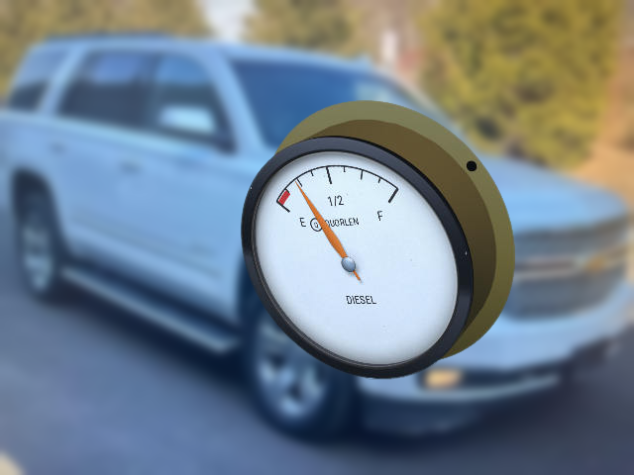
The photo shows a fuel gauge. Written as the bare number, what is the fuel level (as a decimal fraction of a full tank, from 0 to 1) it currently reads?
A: 0.25
